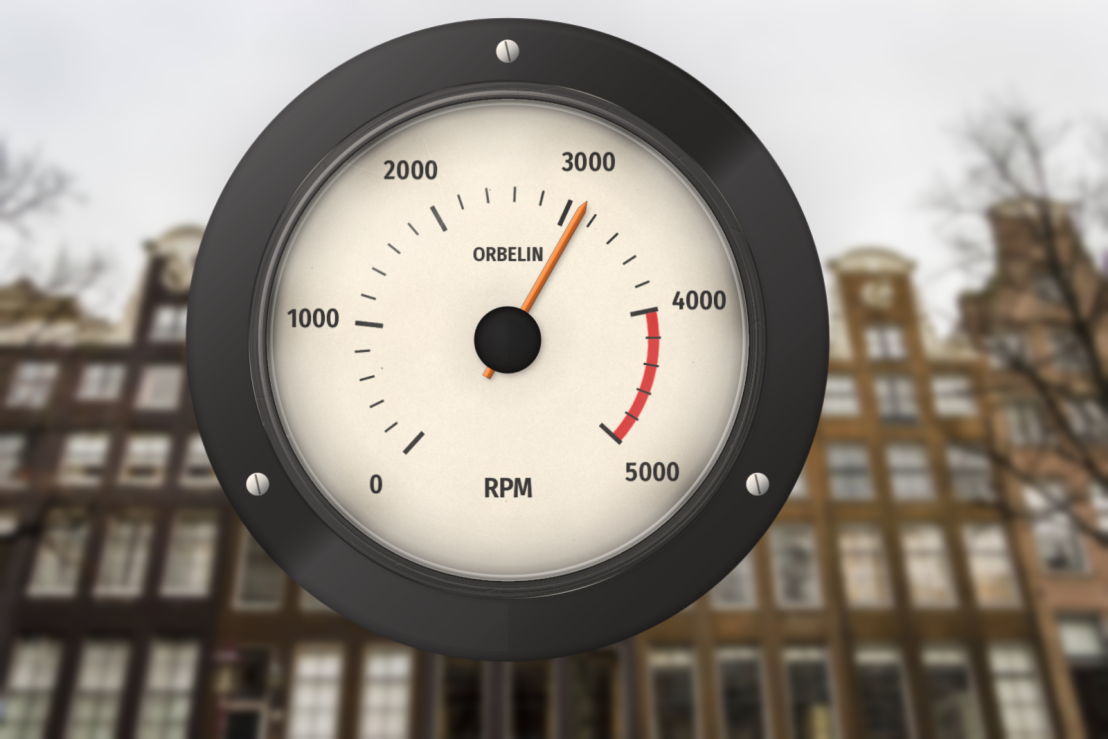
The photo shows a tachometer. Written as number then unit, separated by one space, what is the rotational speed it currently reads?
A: 3100 rpm
